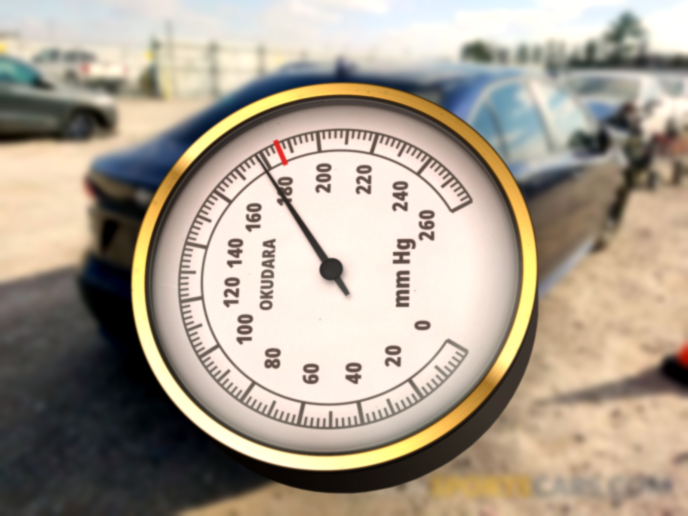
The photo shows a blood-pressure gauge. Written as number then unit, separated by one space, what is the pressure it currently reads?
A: 178 mmHg
